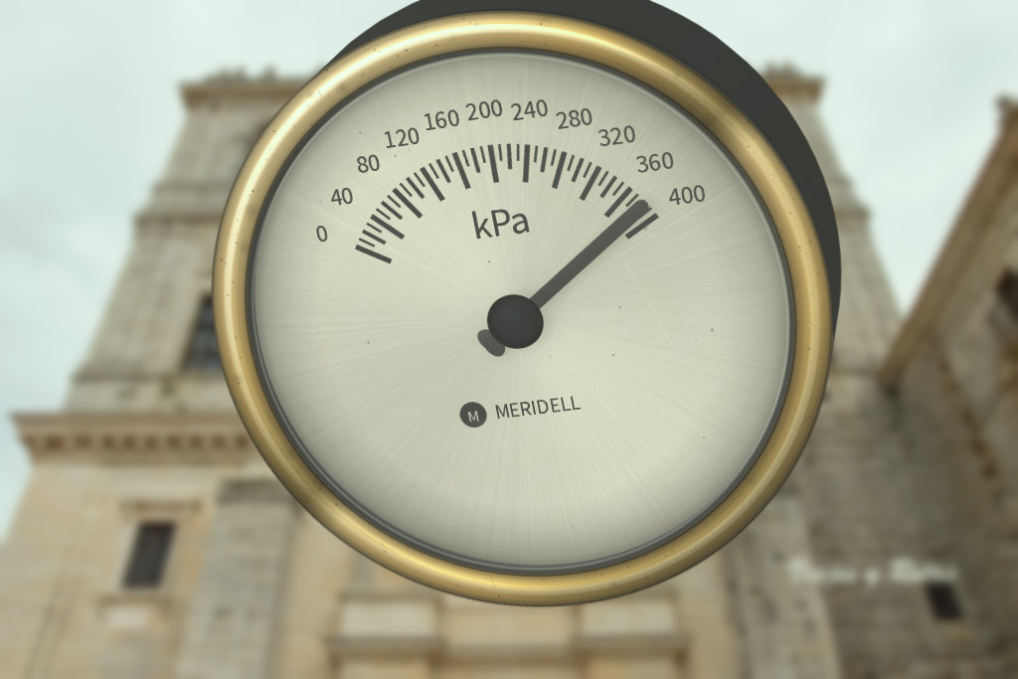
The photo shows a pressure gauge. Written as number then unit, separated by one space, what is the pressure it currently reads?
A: 380 kPa
